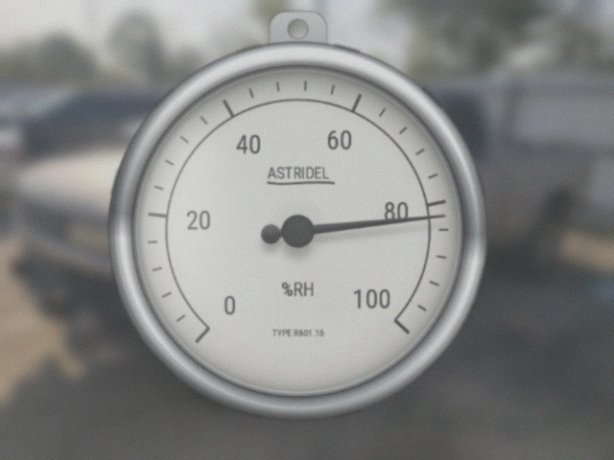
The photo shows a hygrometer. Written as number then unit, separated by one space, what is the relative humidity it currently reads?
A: 82 %
